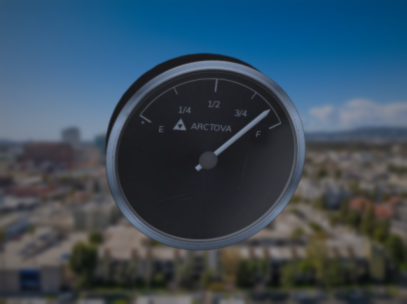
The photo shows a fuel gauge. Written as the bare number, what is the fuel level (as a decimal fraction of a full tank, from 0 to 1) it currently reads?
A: 0.875
